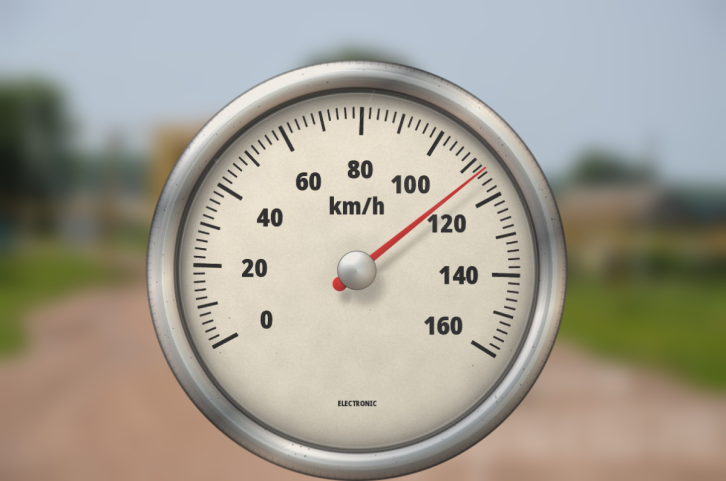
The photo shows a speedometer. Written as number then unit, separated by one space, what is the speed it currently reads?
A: 113 km/h
